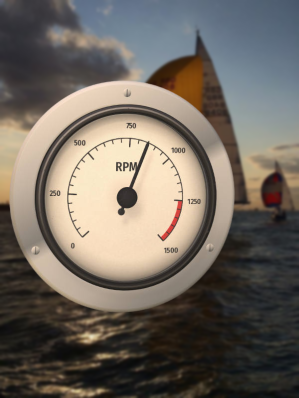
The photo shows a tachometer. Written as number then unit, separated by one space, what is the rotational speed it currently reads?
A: 850 rpm
